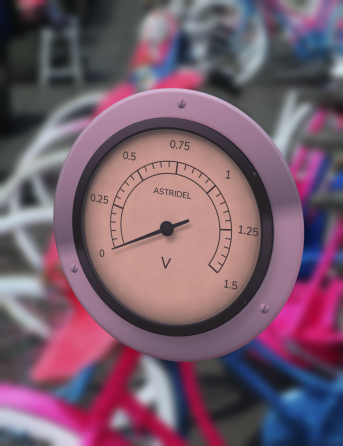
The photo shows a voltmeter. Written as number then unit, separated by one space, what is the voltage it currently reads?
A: 0 V
